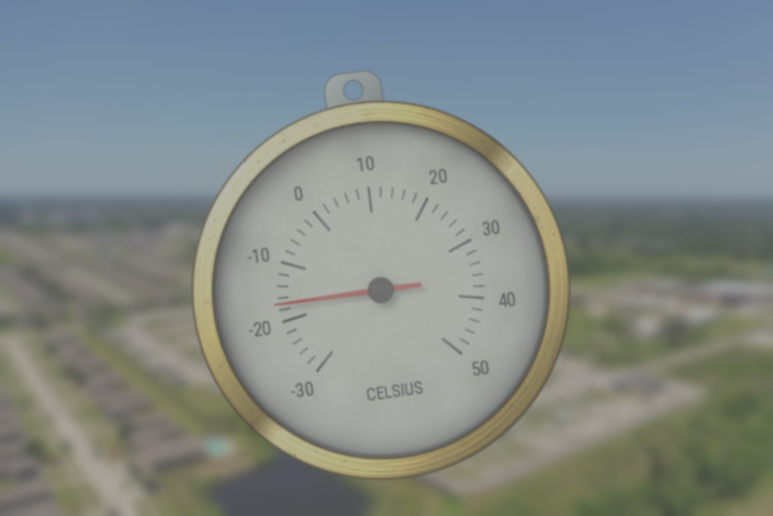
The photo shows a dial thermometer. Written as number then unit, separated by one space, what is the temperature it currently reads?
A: -17 °C
